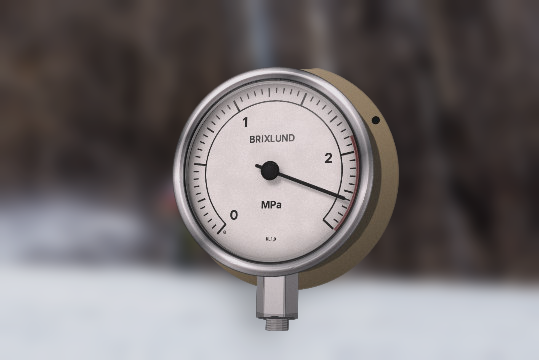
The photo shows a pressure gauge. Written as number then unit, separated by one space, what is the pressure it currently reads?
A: 2.3 MPa
